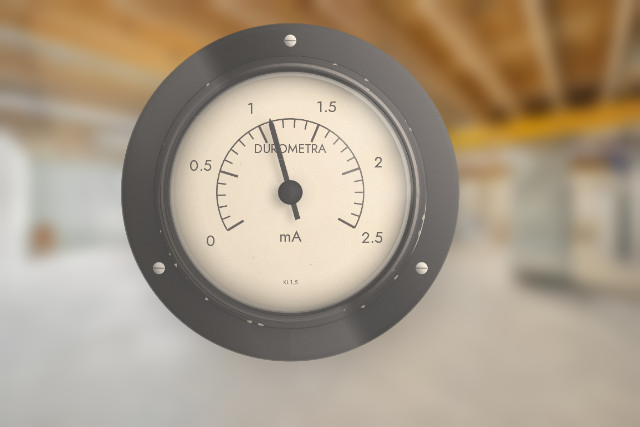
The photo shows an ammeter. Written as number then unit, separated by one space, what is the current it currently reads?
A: 1.1 mA
